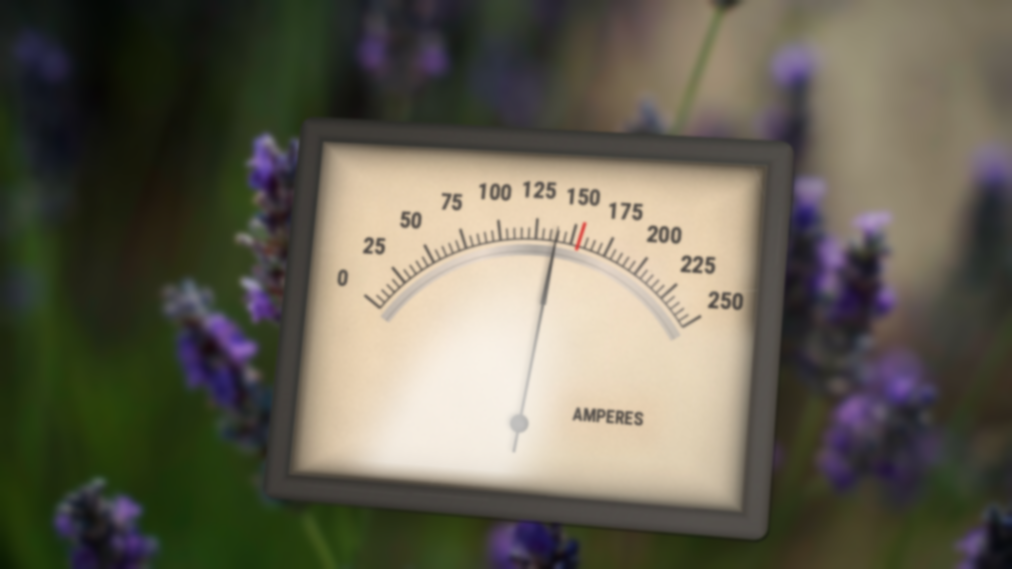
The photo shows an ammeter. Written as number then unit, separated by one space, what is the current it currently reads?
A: 140 A
